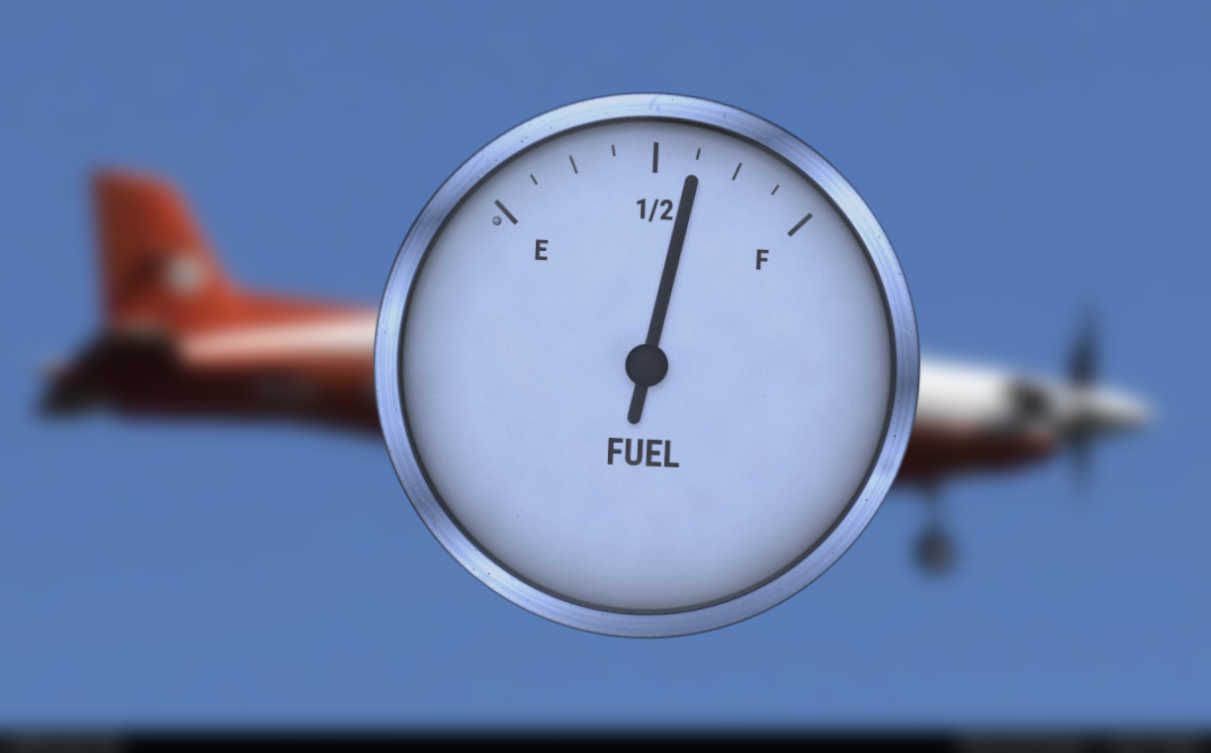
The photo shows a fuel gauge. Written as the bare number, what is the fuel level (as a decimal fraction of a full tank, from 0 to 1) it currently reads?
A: 0.625
